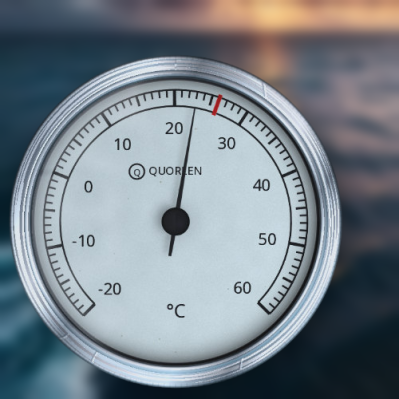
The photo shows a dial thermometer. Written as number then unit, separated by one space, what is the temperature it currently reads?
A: 23 °C
